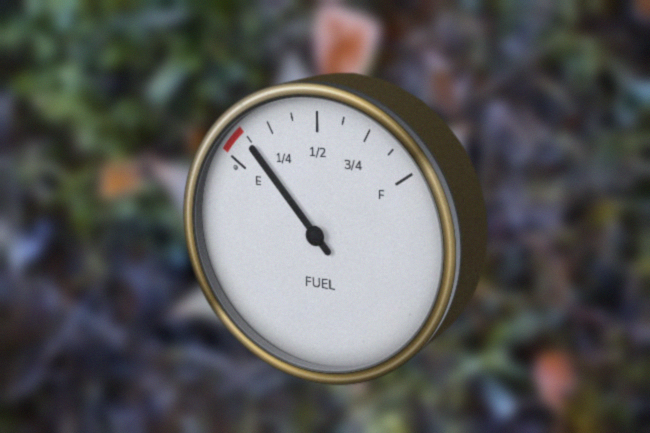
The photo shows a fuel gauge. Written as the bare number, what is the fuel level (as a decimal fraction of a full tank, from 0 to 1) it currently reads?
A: 0.125
